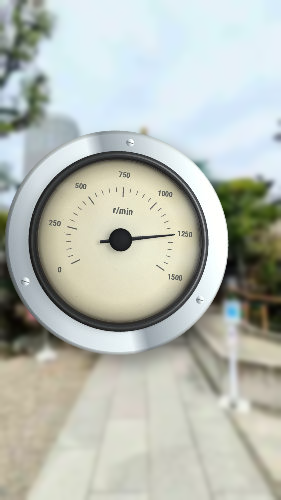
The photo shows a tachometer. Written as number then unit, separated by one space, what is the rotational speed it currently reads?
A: 1250 rpm
